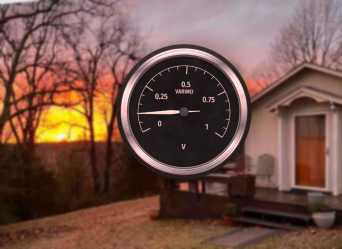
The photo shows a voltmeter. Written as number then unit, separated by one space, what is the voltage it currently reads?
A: 0.1 V
